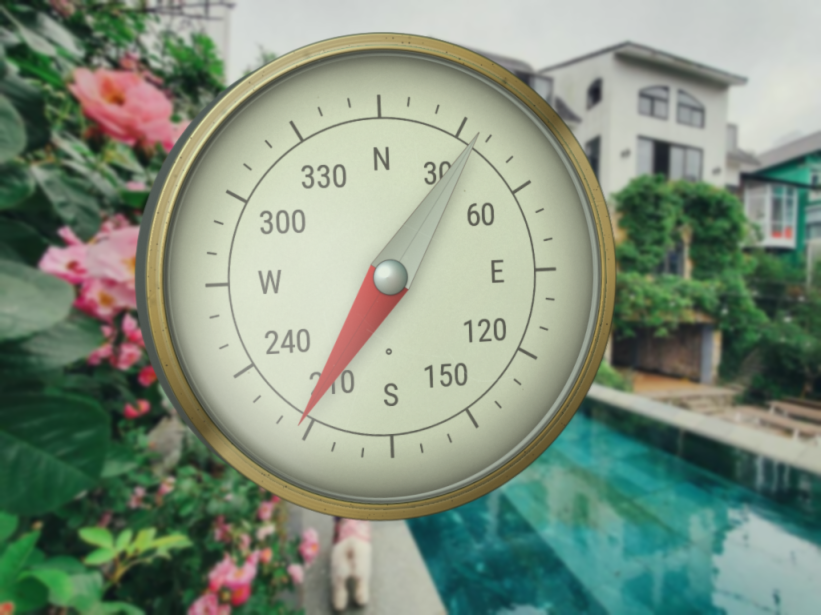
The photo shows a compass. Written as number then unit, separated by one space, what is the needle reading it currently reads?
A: 215 °
